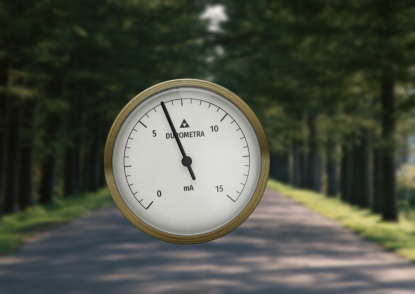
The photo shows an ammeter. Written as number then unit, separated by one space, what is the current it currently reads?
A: 6.5 mA
